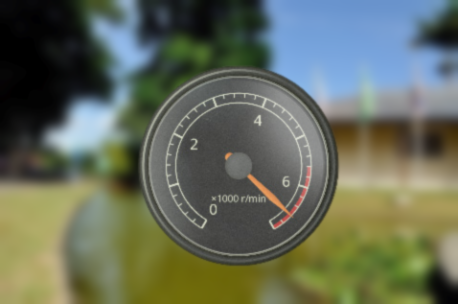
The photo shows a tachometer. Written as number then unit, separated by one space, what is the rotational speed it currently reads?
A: 6600 rpm
